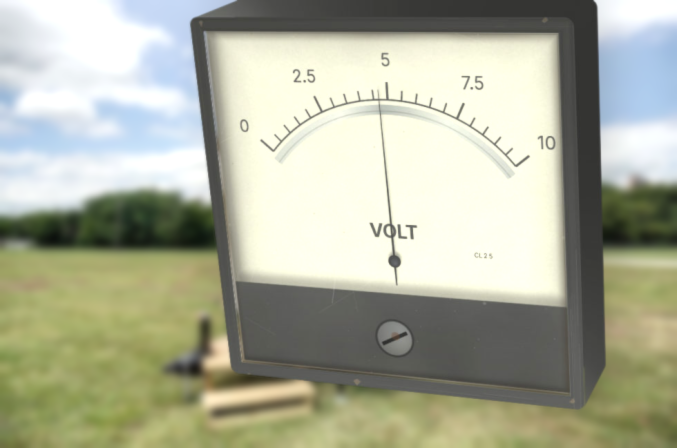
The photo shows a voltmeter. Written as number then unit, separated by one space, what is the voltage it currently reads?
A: 4.75 V
